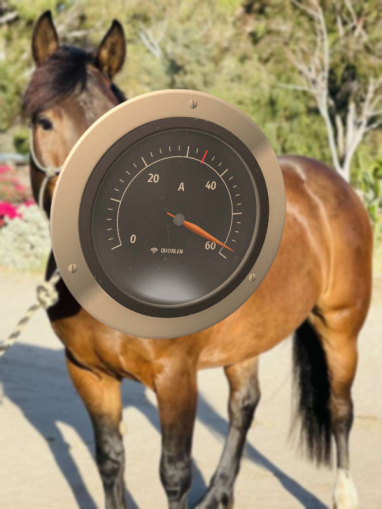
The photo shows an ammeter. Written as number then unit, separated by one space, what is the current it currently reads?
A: 58 A
